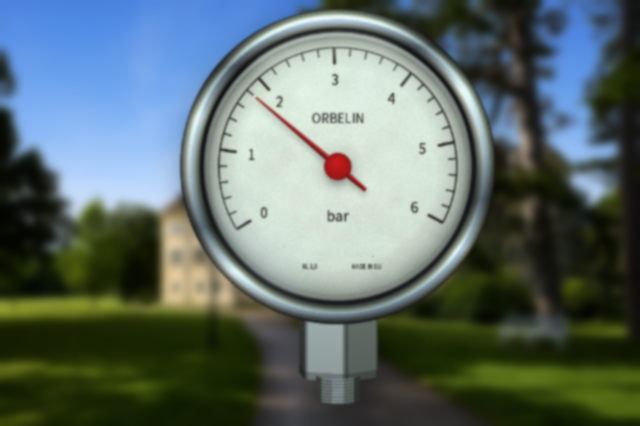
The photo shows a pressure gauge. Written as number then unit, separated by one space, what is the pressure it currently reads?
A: 1.8 bar
